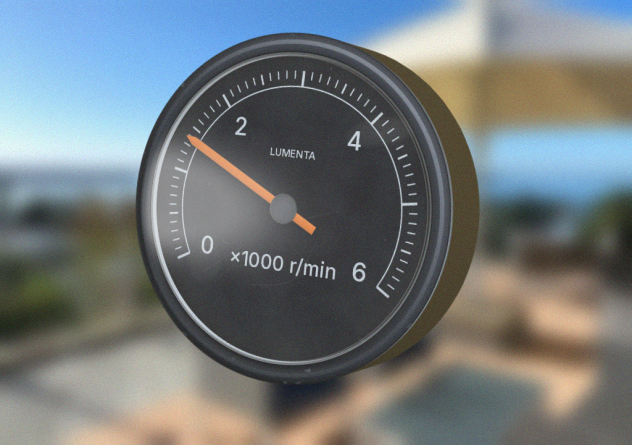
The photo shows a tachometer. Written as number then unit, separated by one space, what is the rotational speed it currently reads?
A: 1400 rpm
